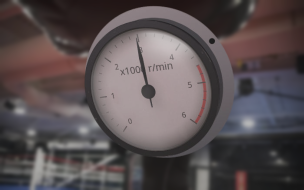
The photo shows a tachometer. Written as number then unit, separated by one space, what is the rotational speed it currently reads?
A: 3000 rpm
